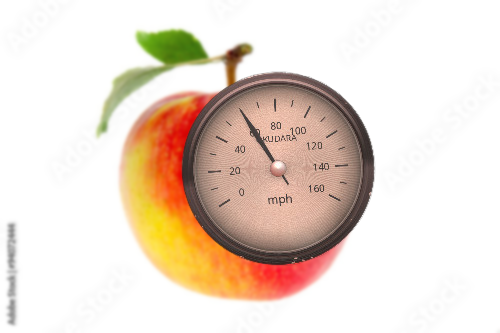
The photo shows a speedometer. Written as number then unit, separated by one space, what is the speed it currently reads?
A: 60 mph
